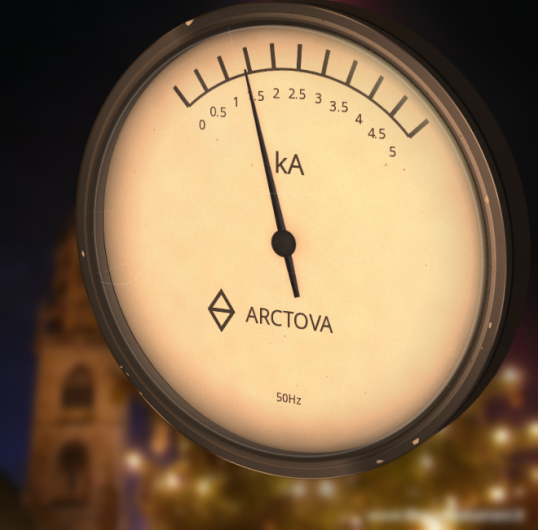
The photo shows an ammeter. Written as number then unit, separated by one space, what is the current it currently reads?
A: 1.5 kA
